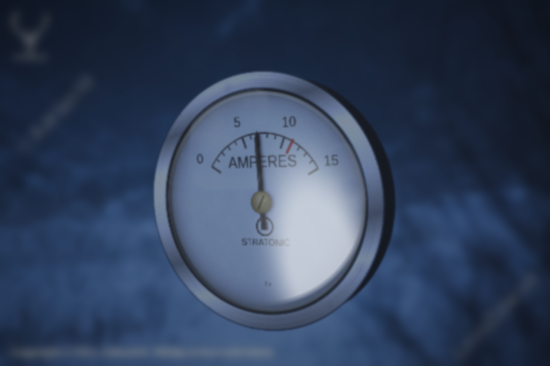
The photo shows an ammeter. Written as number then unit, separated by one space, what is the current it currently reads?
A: 7 A
